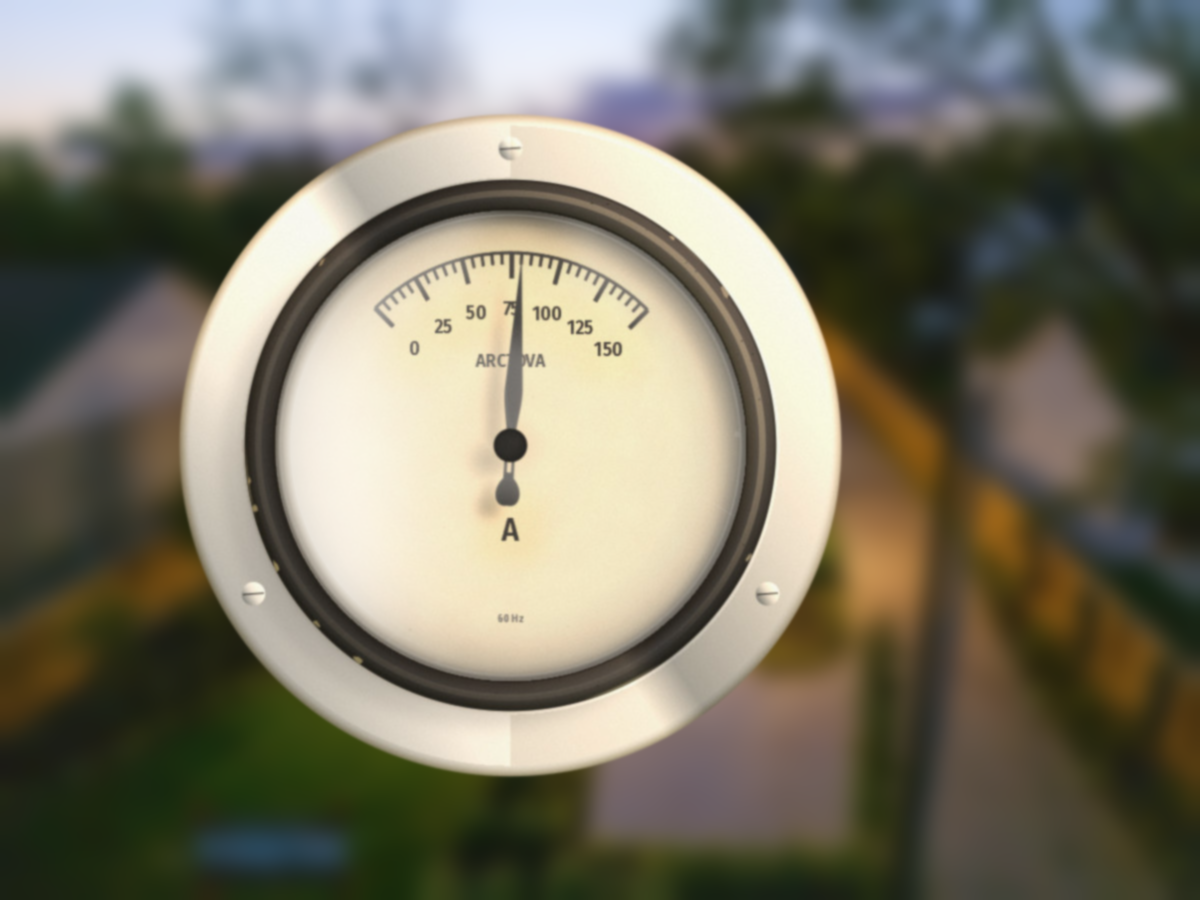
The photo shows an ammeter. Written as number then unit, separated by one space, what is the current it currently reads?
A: 80 A
